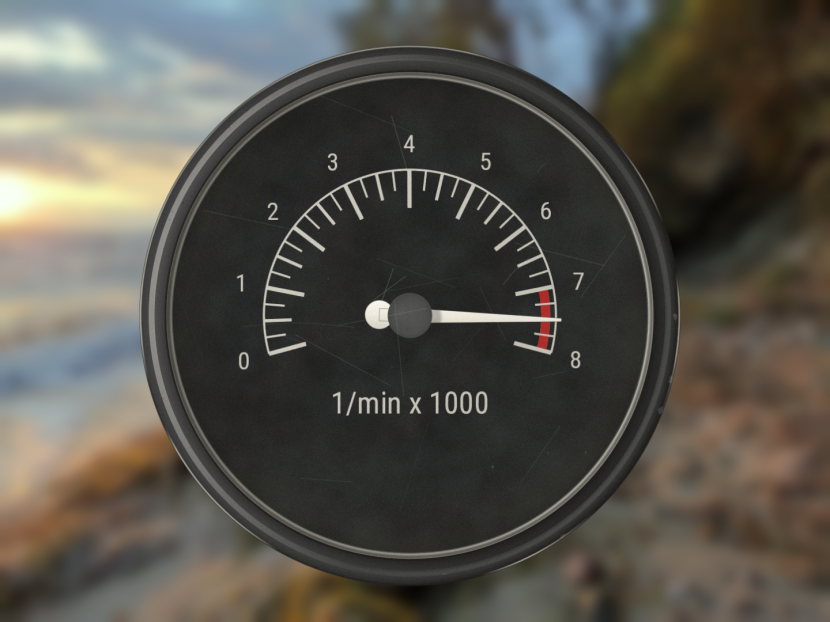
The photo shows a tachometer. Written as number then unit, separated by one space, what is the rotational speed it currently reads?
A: 7500 rpm
